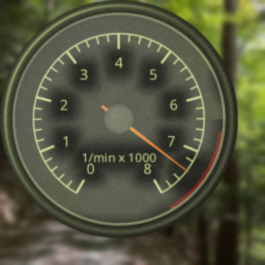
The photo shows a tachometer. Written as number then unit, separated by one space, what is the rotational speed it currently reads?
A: 7400 rpm
